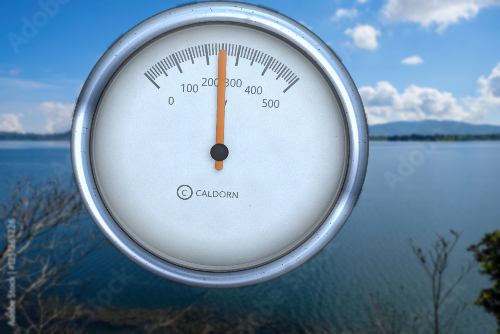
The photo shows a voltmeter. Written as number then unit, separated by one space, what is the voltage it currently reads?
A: 250 V
